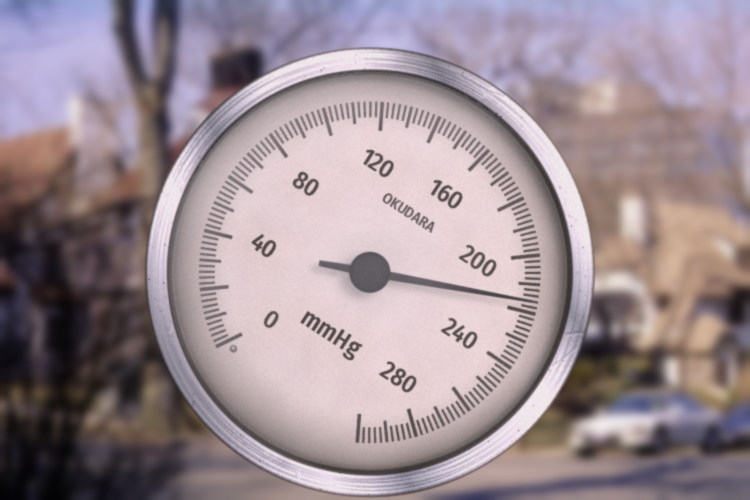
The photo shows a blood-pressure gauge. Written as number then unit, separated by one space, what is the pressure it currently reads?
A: 216 mmHg
